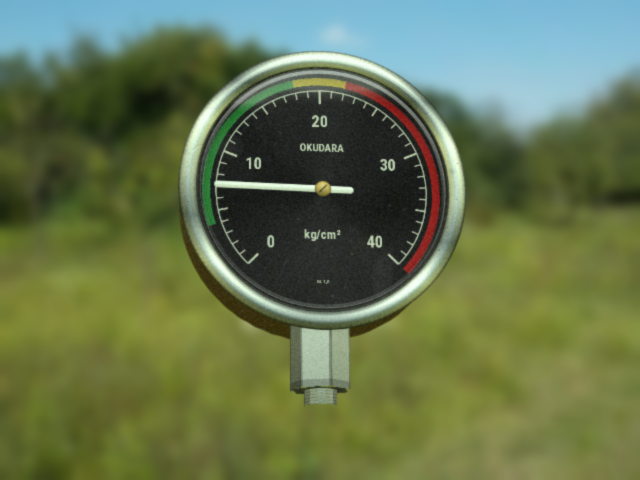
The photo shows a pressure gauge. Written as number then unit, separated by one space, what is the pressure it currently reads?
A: 7 kg/cm²
